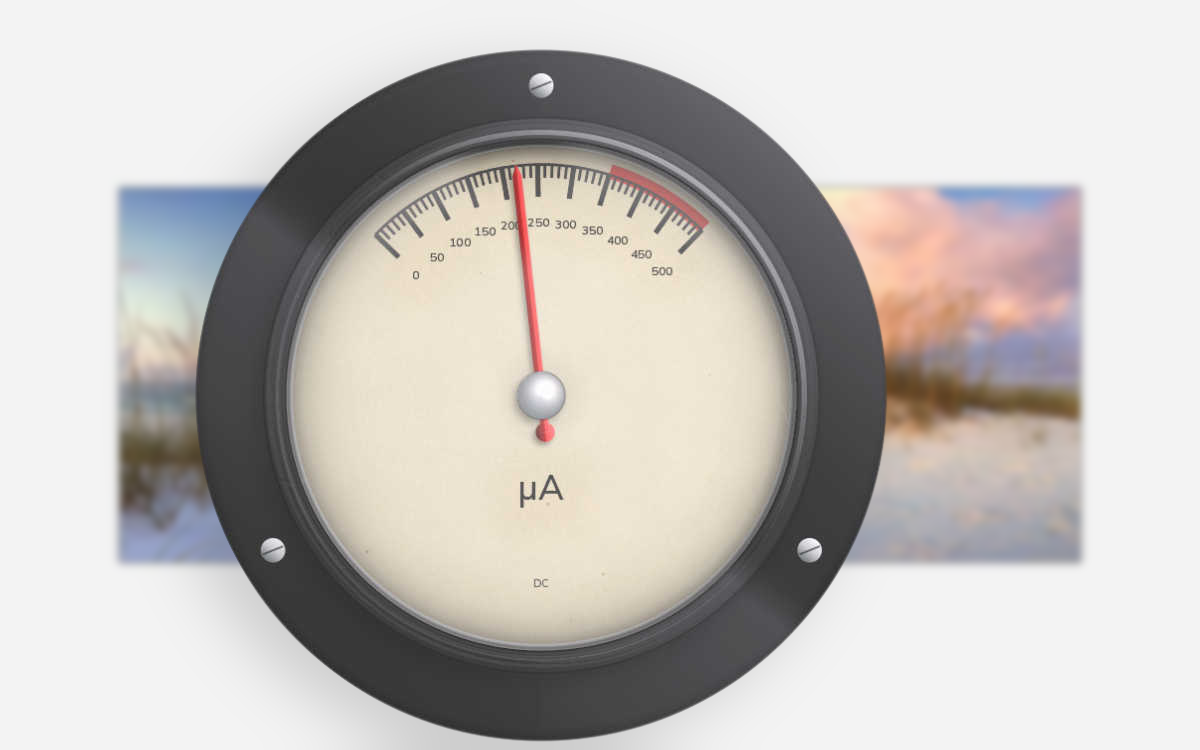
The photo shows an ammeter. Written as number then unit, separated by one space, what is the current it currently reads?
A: 220 µA
